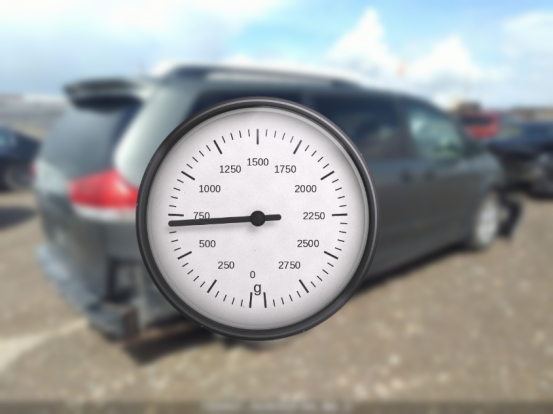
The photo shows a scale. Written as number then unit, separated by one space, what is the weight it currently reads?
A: 700 g
